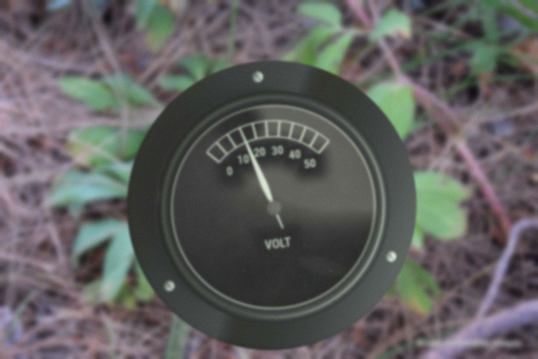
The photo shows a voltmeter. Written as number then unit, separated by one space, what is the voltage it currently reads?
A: 15 V
